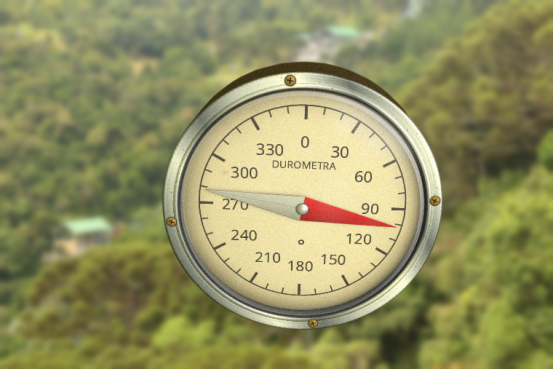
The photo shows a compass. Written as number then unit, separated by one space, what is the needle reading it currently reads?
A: 100 °
